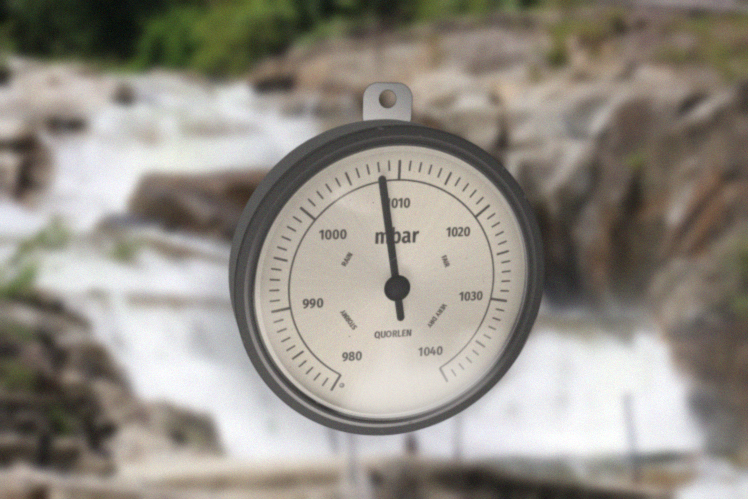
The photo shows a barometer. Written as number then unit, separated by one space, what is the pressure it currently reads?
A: 1008 mbar
